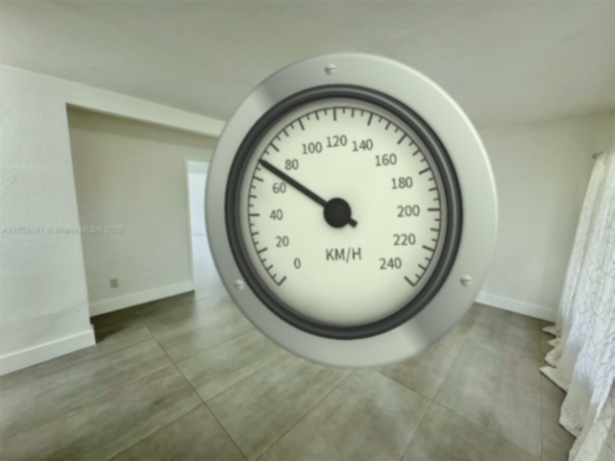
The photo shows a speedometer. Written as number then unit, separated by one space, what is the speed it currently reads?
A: 70 km/h
